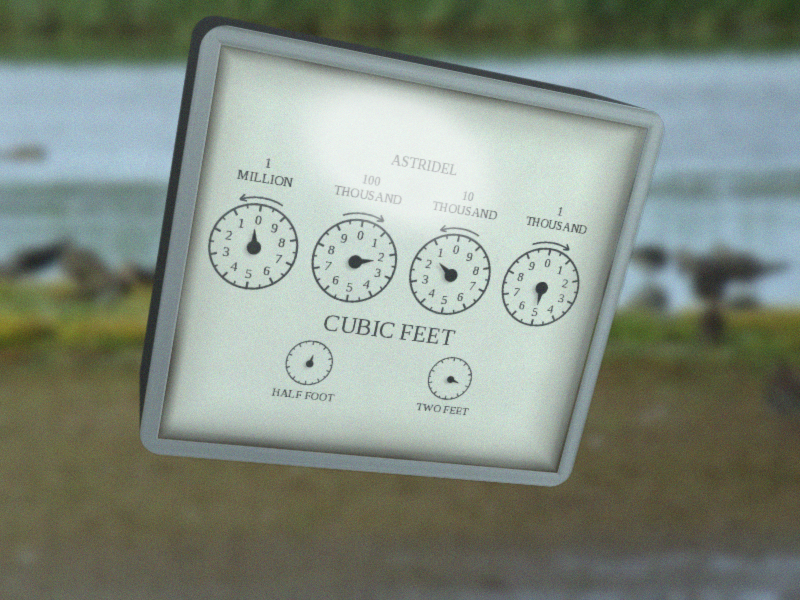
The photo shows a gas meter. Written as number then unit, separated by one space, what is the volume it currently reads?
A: 21500 ft³
